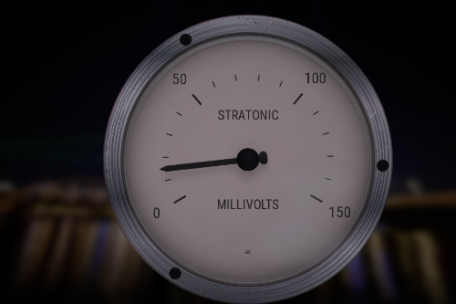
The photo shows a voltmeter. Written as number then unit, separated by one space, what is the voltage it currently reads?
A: 15 mV
